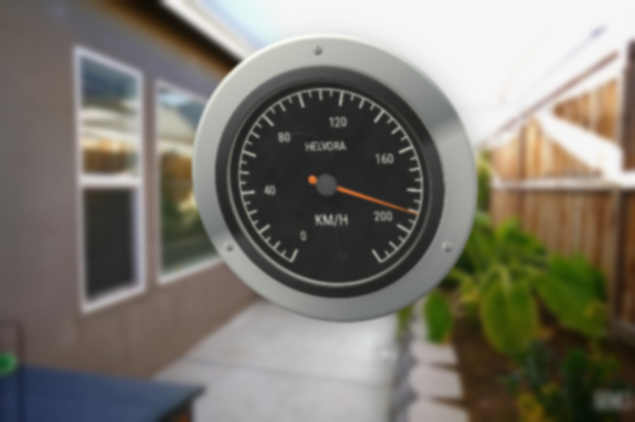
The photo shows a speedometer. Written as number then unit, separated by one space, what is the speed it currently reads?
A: 190 km/h
